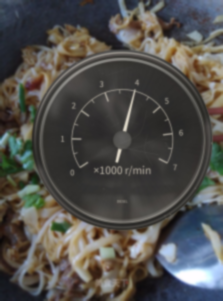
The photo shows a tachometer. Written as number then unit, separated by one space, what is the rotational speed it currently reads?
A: 4000 rpm
